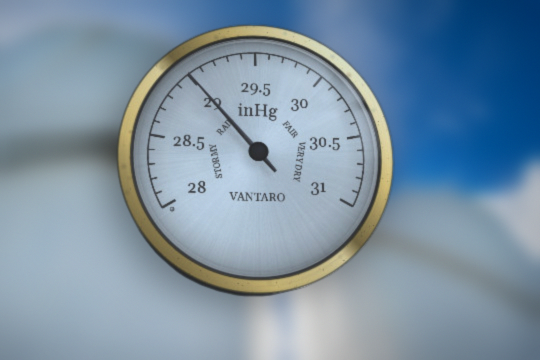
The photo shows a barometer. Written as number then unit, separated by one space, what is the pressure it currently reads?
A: 29 inHg
